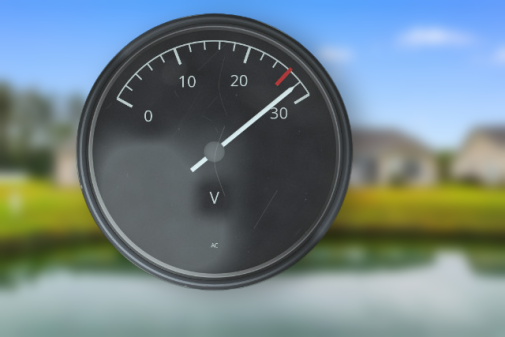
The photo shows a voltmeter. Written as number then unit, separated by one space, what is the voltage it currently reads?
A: 28 V
